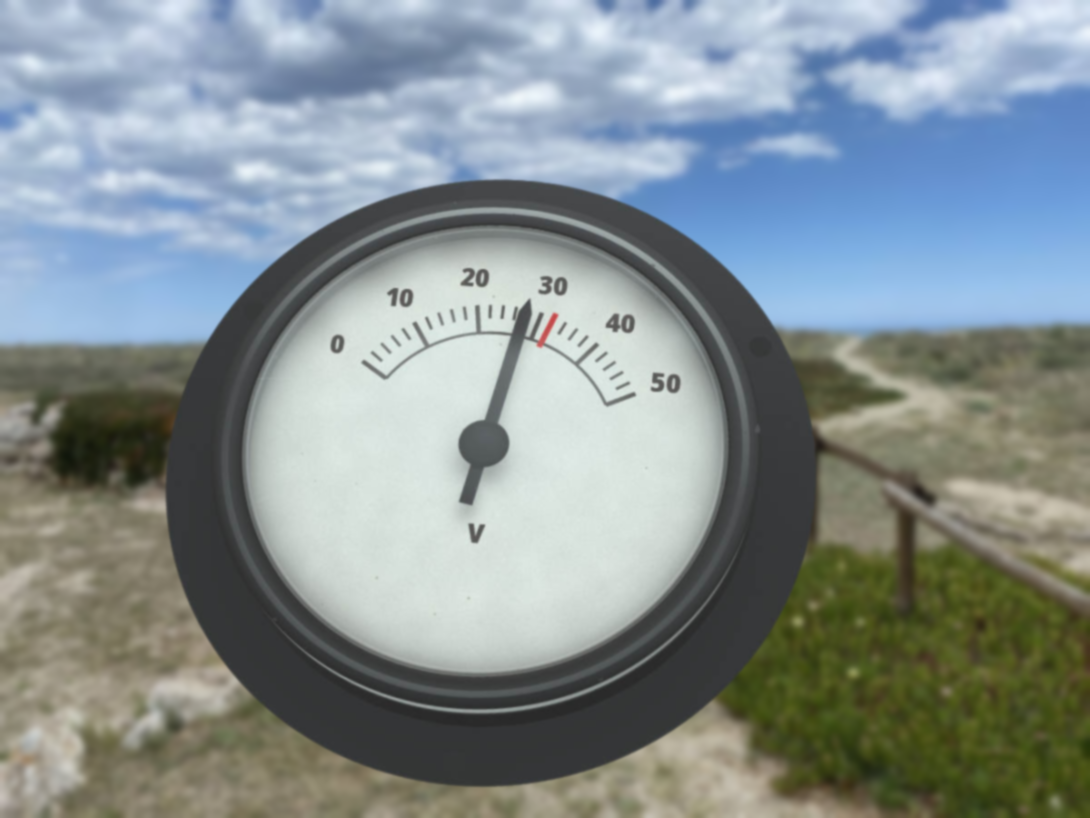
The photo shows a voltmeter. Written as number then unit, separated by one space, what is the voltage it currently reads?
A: 28 V
